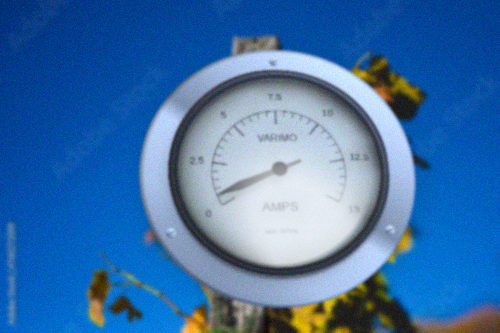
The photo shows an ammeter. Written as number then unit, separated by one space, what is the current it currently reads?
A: 0.5 A
